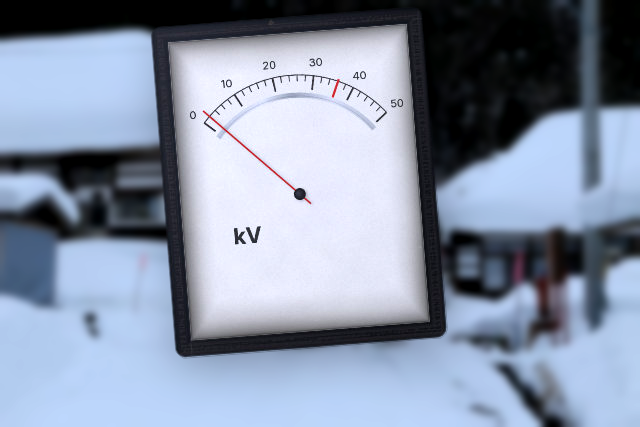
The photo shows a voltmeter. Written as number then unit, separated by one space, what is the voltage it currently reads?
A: 2 kV
